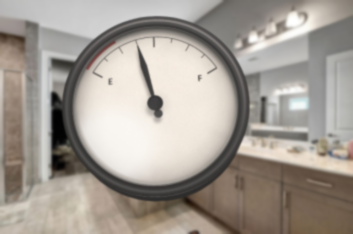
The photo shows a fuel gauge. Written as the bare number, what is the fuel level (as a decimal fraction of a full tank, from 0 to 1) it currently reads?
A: 0.375
